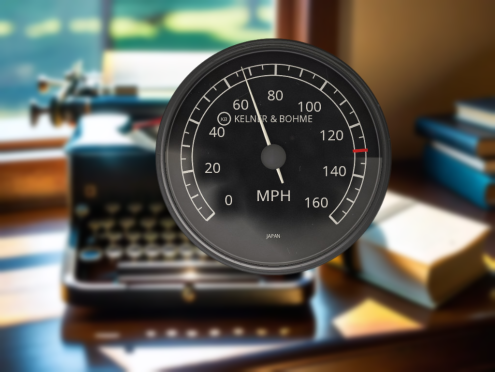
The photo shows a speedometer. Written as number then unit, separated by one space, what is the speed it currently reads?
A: 67.5 mph
